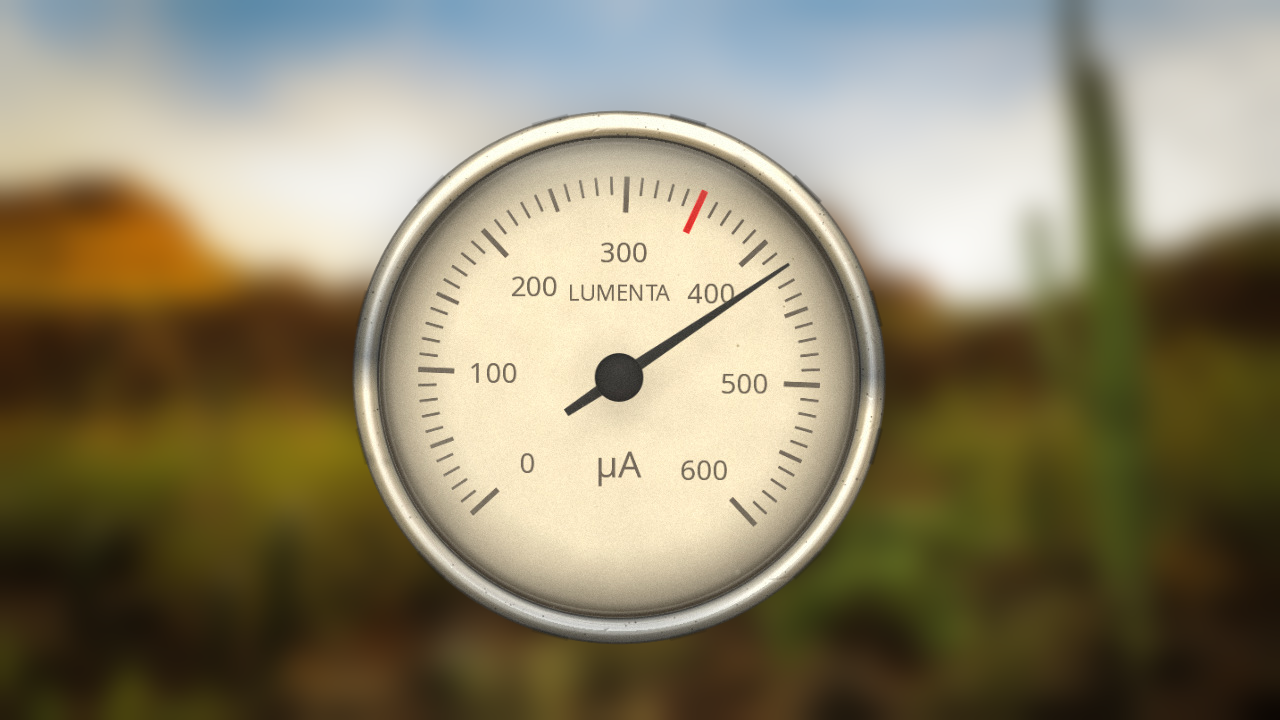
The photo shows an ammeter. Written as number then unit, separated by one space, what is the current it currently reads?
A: 420 µA
